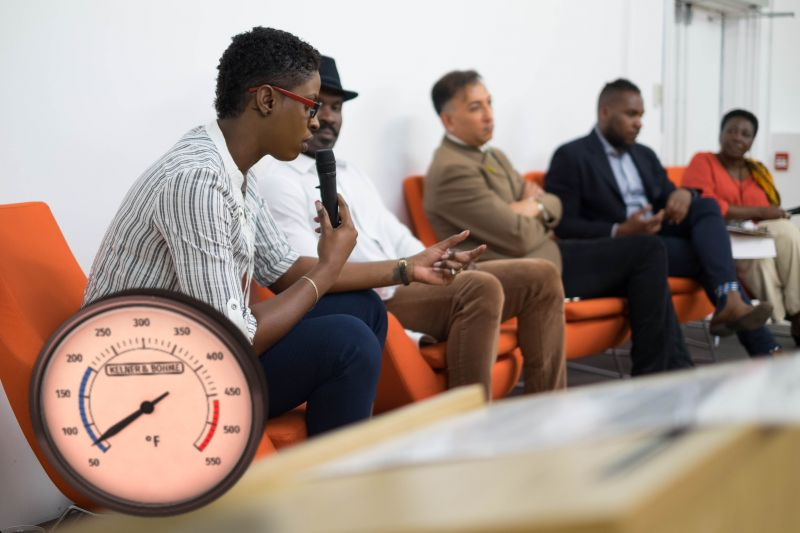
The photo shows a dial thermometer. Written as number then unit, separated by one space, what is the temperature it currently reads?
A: 70 °F
